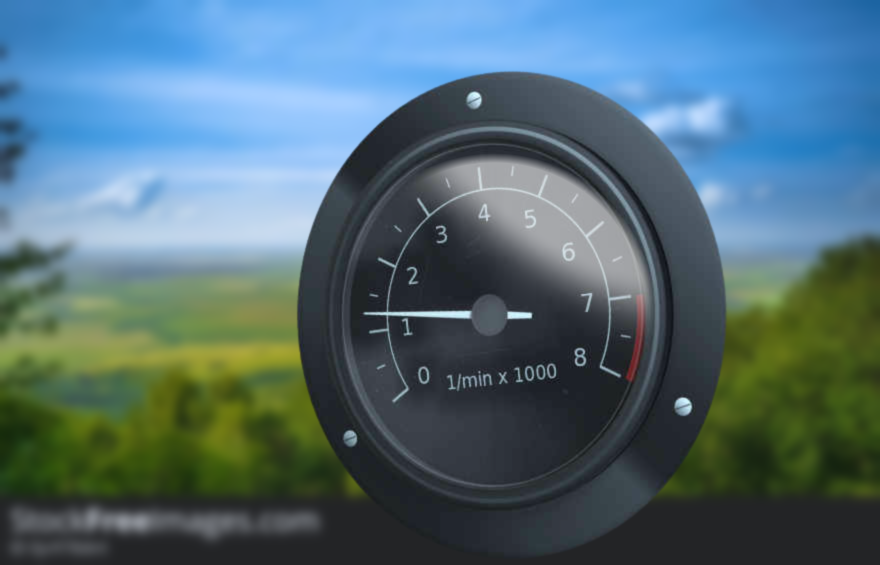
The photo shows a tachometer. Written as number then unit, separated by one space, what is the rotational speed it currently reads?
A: 1250 rpm
